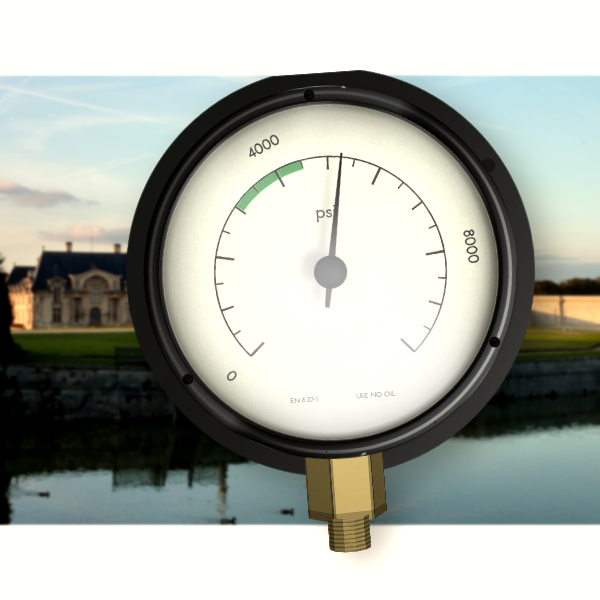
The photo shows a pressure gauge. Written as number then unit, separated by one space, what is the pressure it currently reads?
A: 5250 psi
